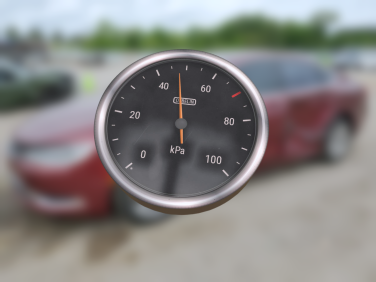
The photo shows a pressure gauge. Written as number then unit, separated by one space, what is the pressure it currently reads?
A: 47.5 kPa
